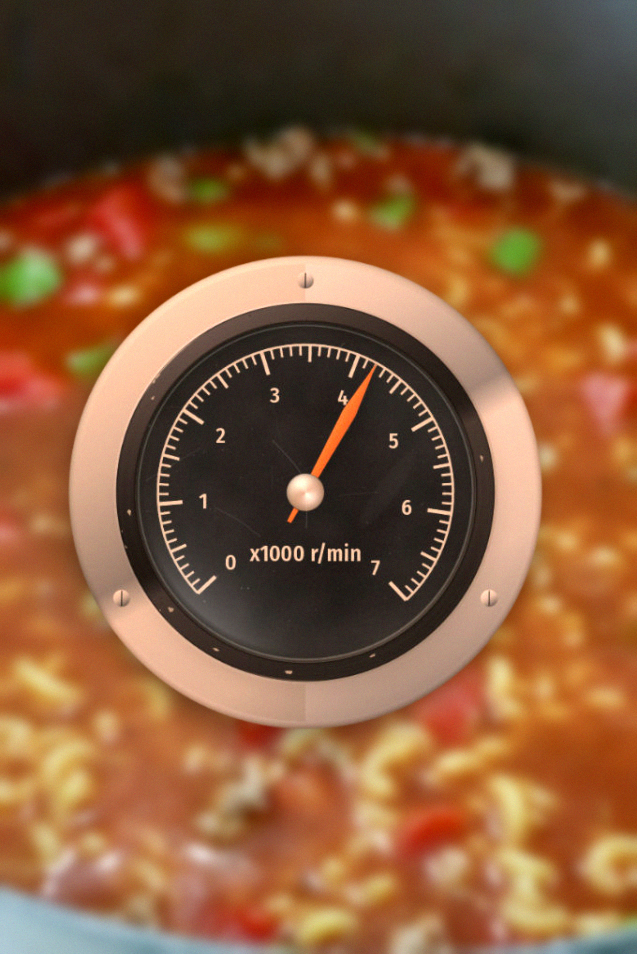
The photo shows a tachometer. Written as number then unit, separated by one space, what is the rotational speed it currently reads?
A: 4200 rpm
